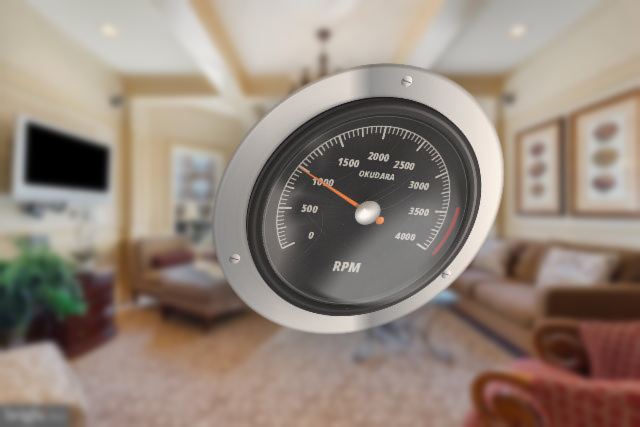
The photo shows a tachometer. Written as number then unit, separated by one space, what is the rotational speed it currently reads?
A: 1000 rpm
